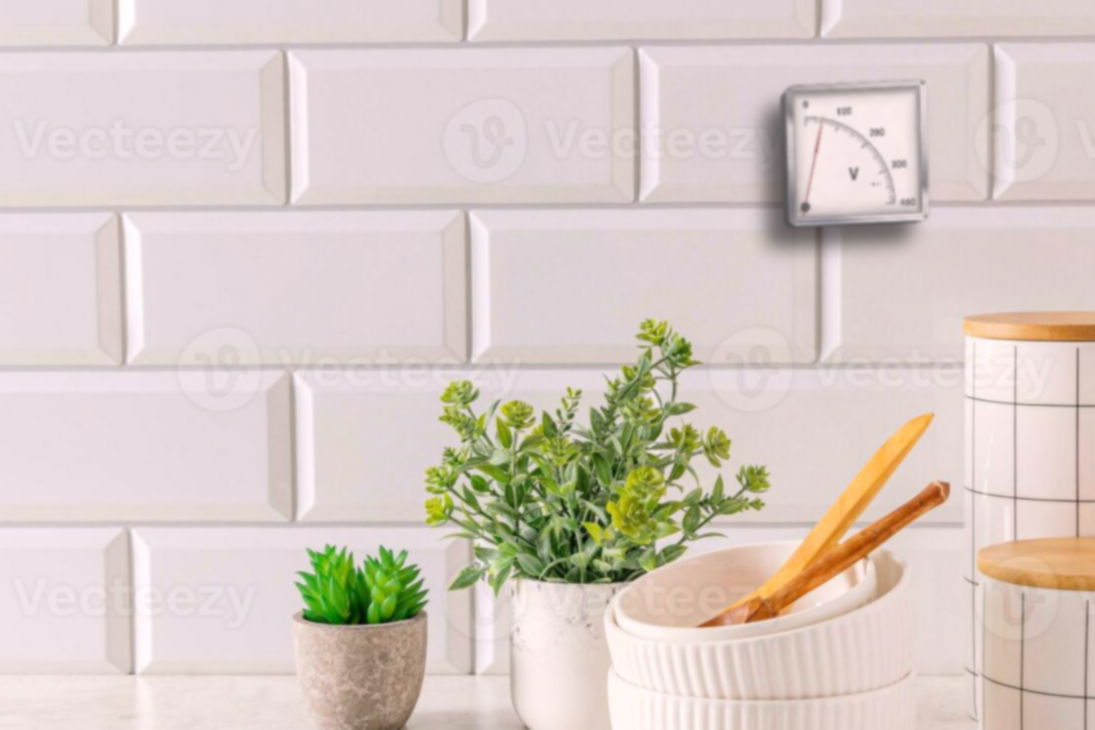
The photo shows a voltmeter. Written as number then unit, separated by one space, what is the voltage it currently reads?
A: 50 V
